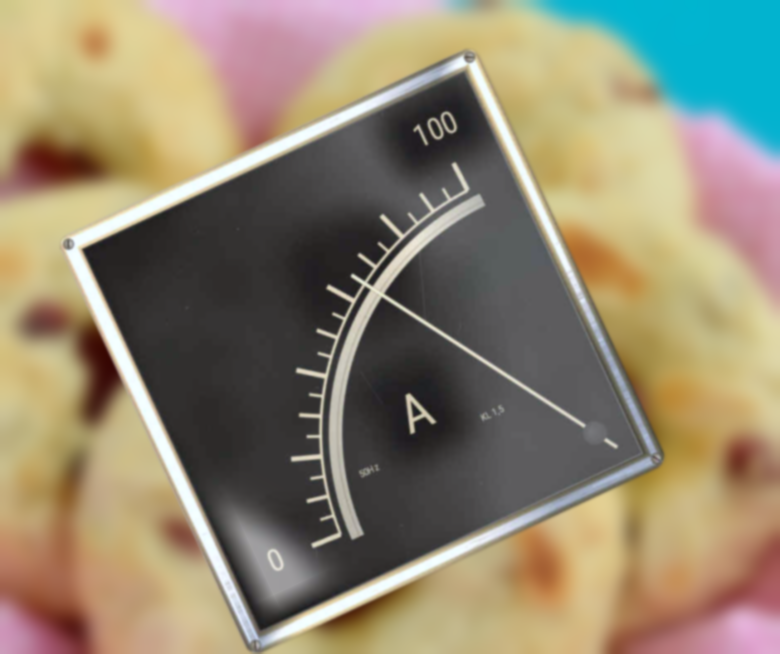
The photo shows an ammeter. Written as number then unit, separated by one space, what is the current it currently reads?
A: 65 A
